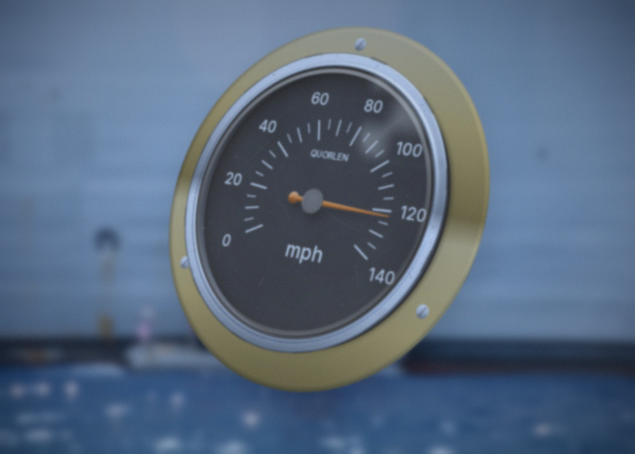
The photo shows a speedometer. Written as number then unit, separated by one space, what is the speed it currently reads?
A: 122.5 mph
